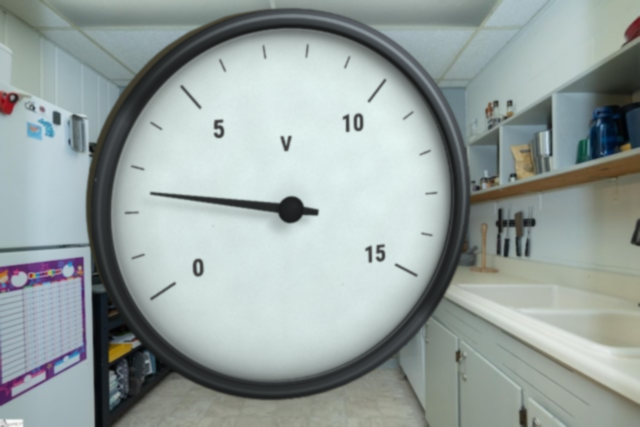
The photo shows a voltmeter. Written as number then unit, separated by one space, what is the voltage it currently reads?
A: 2.5 V
